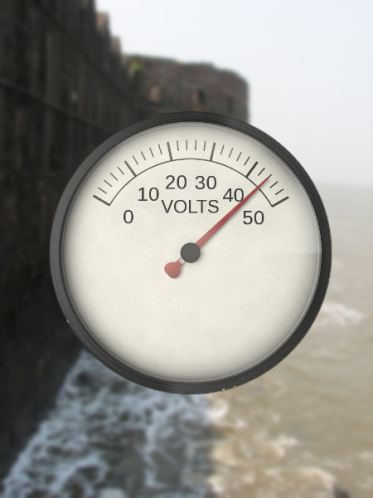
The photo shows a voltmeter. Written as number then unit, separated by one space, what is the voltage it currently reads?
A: 44 V
